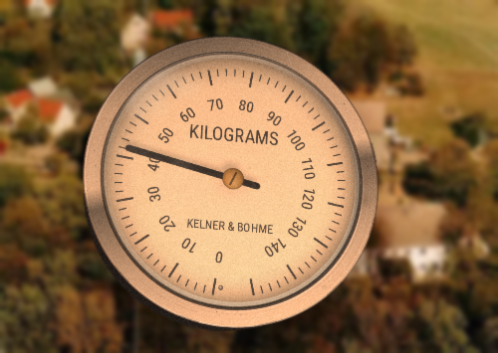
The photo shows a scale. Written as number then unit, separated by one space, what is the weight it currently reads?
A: 42 kg
